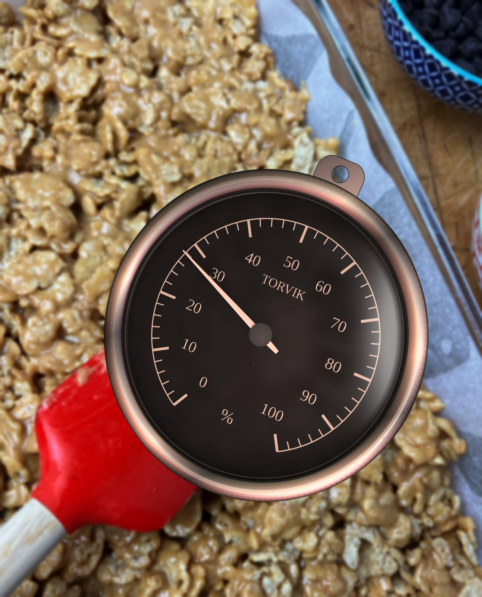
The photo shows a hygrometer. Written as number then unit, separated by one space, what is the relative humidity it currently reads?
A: 28 %
